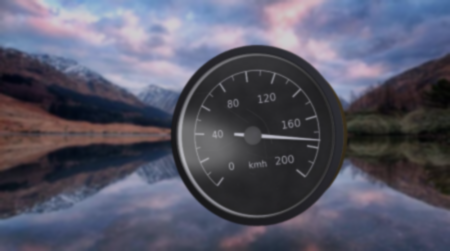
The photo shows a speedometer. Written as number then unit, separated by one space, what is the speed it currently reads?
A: 175 km/h
